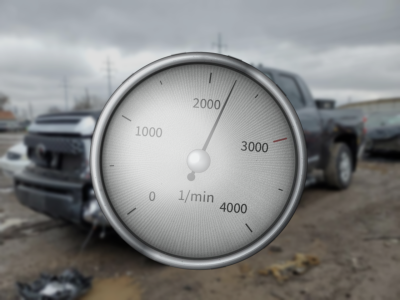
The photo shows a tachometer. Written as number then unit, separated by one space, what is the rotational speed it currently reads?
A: 2250 rpm
